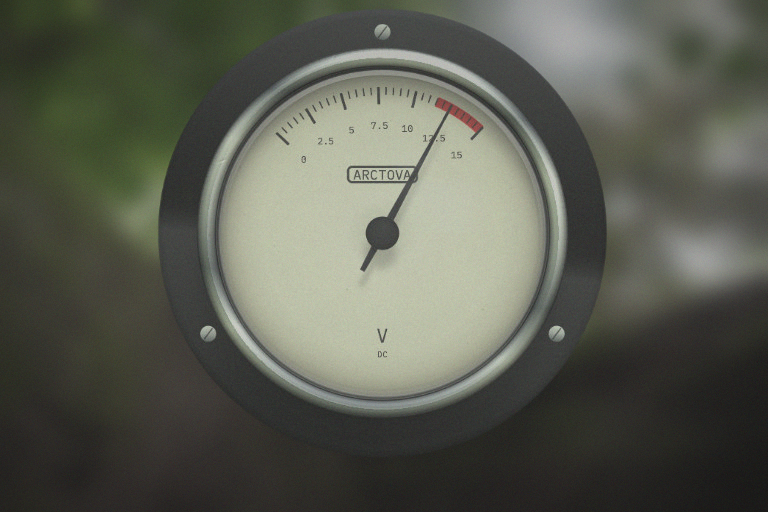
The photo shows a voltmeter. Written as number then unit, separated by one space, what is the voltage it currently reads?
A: 12.5 V
